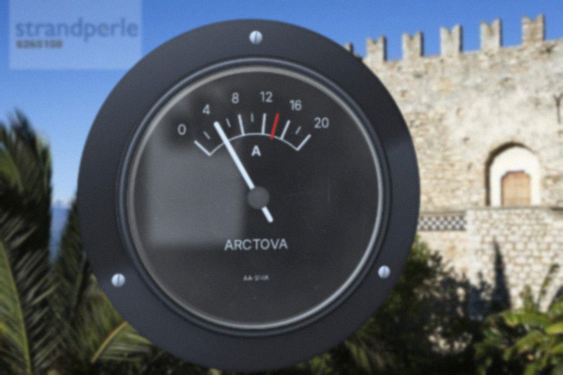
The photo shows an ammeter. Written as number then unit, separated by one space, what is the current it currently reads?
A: 4 A
